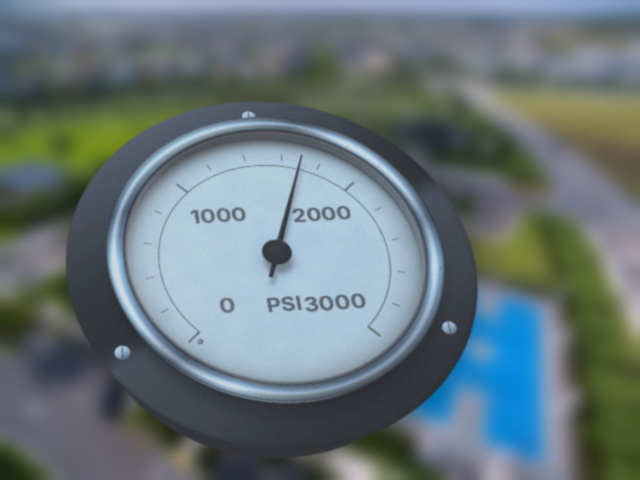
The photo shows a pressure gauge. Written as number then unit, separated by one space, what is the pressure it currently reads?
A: 1700 psi
